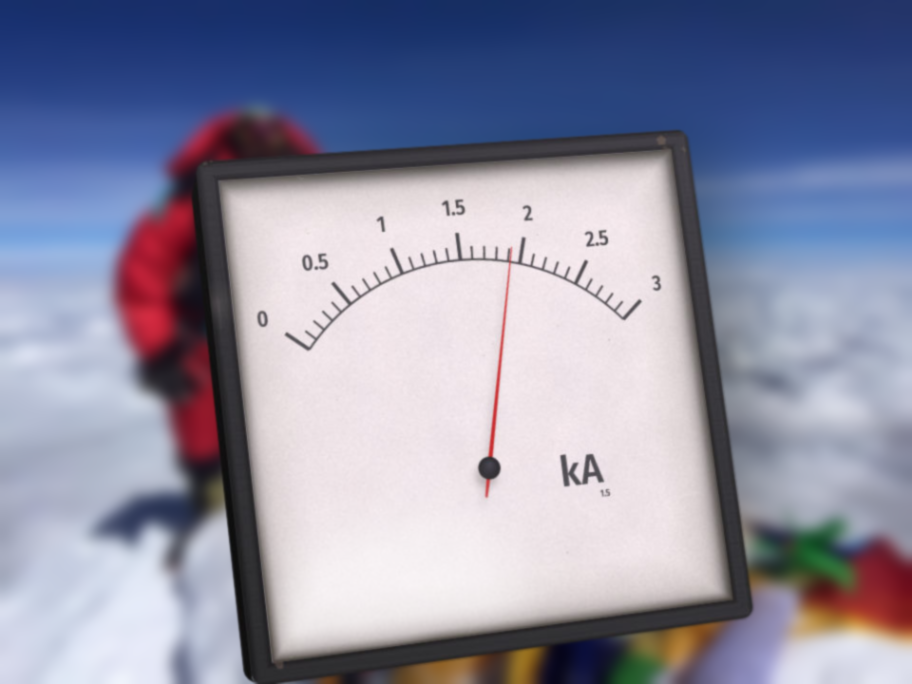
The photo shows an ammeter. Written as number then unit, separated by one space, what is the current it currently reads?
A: 1.9 kA
